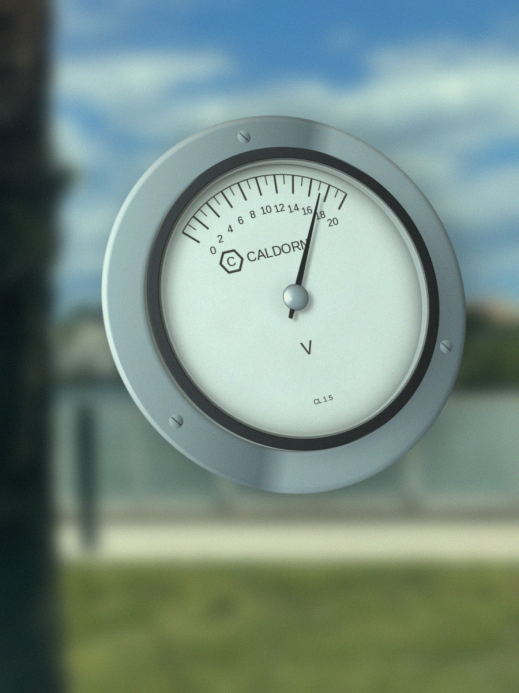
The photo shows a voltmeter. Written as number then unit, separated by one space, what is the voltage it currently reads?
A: 17 V
